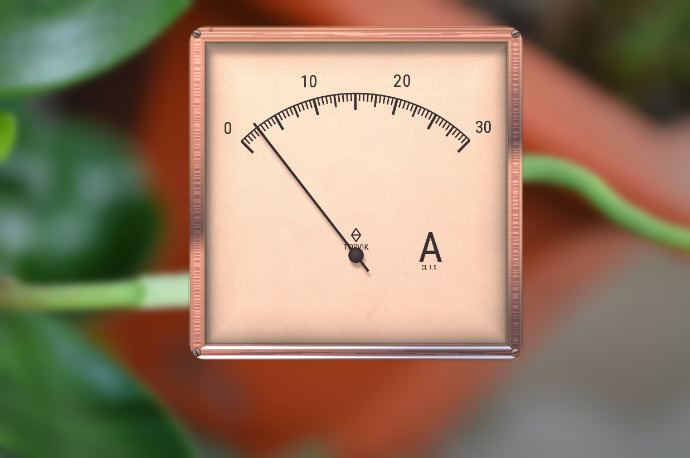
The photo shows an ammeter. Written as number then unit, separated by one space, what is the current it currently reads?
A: 2.5 A
